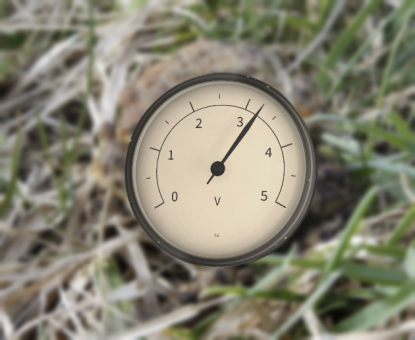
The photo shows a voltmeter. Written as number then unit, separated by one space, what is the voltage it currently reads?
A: 3.25 V
